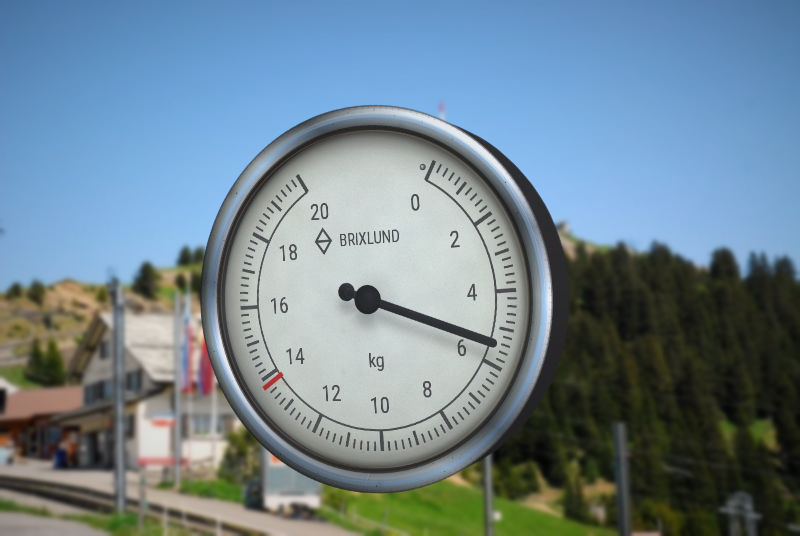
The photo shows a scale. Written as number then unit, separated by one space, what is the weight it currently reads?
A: 5.4 kg
